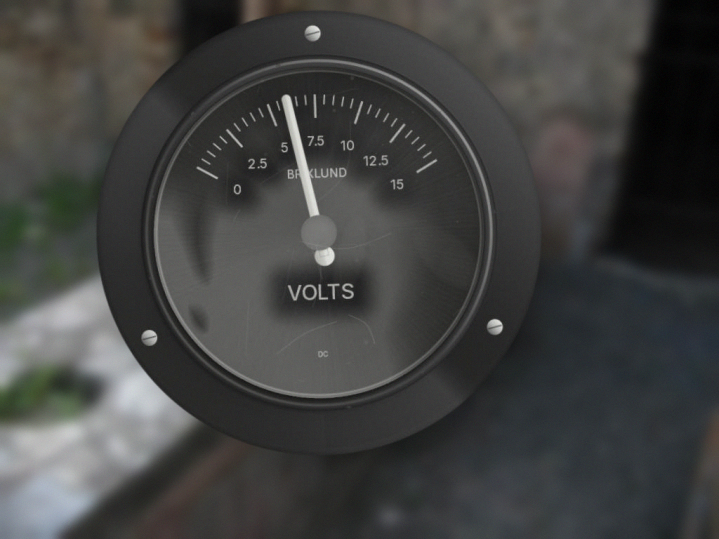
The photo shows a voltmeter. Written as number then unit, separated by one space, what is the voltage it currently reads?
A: 6 V
